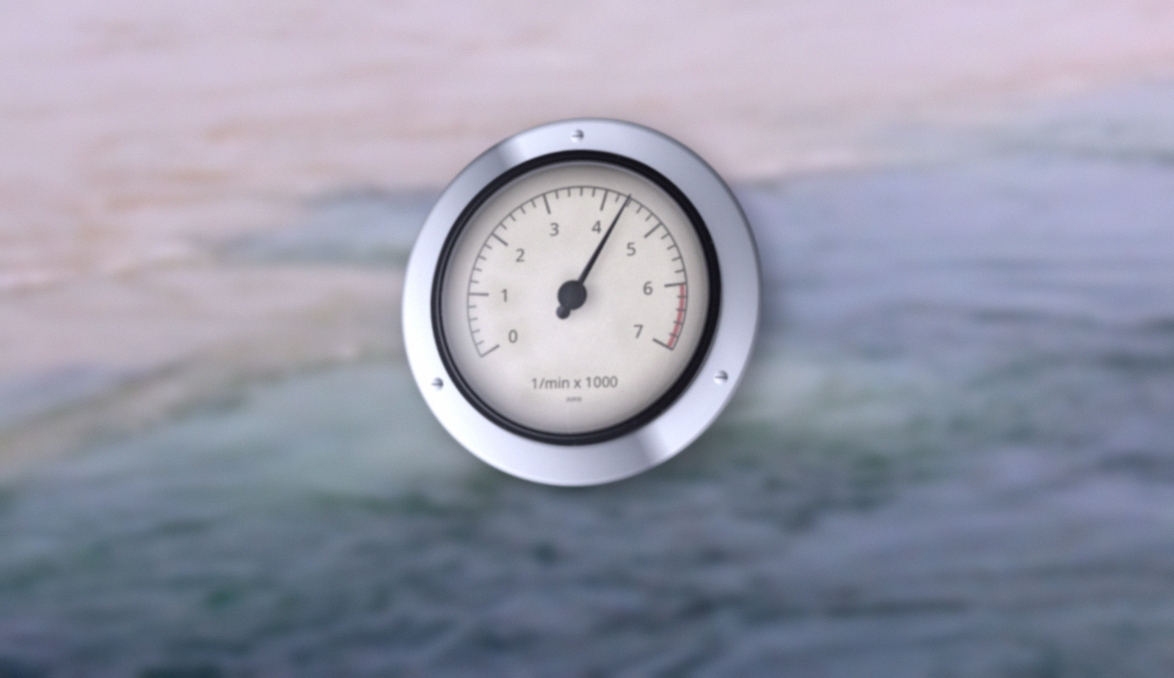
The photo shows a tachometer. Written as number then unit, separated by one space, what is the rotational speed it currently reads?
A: 4400 rpm
